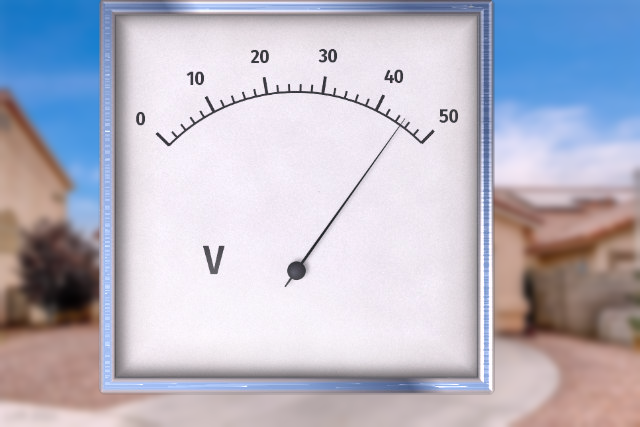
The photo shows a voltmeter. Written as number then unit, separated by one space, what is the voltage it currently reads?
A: 45 V
